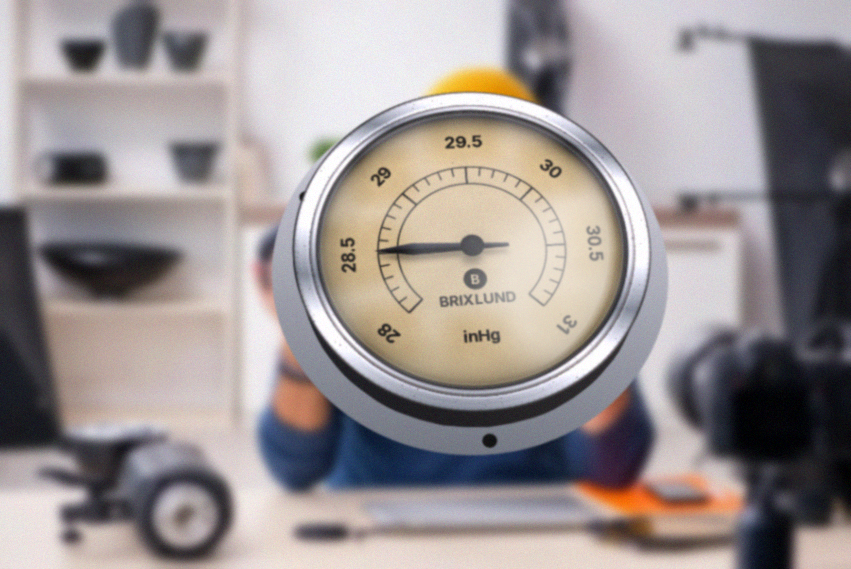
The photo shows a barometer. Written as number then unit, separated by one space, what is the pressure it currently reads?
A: 28.5 inHg
